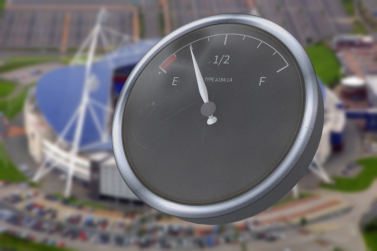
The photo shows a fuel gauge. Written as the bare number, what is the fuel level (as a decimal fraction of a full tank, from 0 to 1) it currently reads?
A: 0.25
